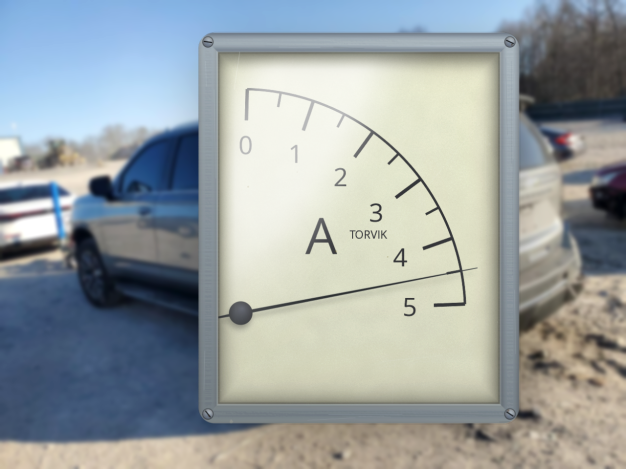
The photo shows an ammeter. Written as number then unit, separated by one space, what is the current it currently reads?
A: 4.5 A
